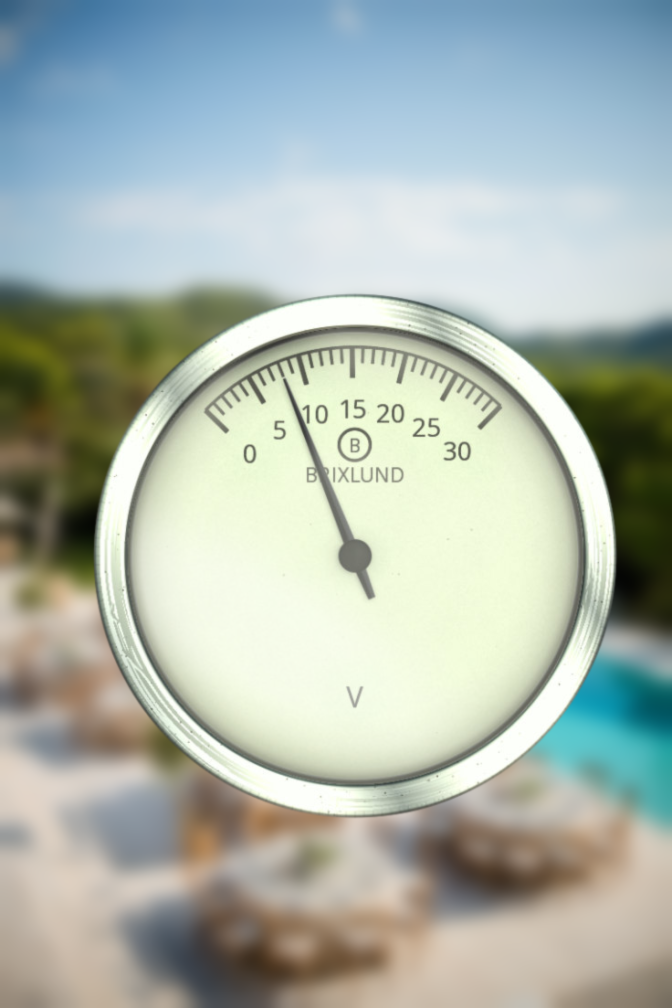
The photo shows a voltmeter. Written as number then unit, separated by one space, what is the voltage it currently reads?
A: 8 V
